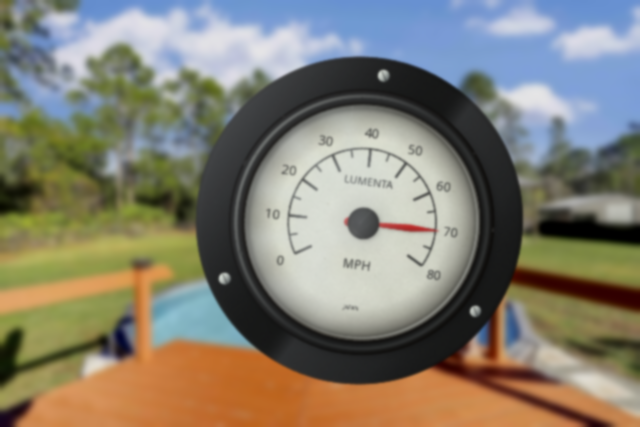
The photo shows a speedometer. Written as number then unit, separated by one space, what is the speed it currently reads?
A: 70 mph
